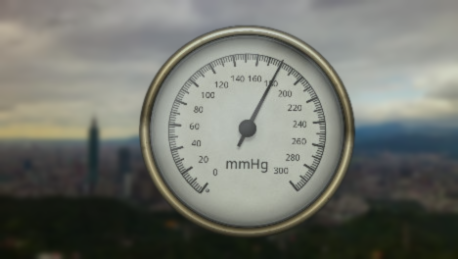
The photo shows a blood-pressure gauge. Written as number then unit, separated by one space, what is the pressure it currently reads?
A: 180 mmHg
